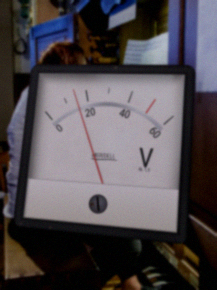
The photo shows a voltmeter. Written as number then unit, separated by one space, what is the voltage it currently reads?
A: 15 V
